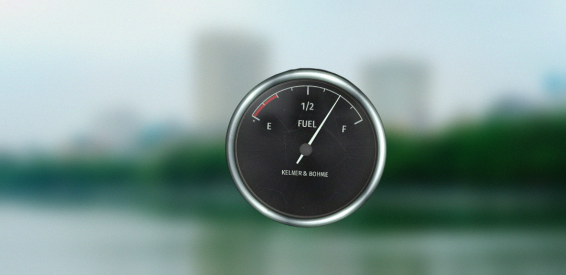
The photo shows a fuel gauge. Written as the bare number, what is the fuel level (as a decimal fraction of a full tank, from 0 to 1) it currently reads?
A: 0.75
